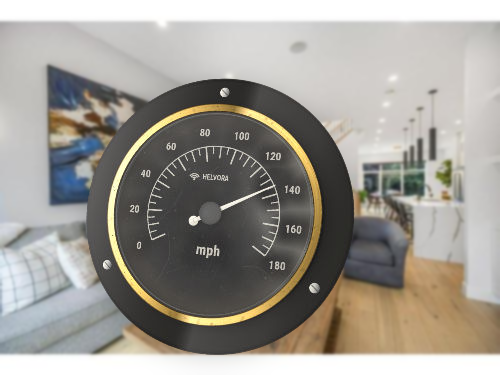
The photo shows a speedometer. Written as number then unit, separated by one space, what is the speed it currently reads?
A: 135 mph
